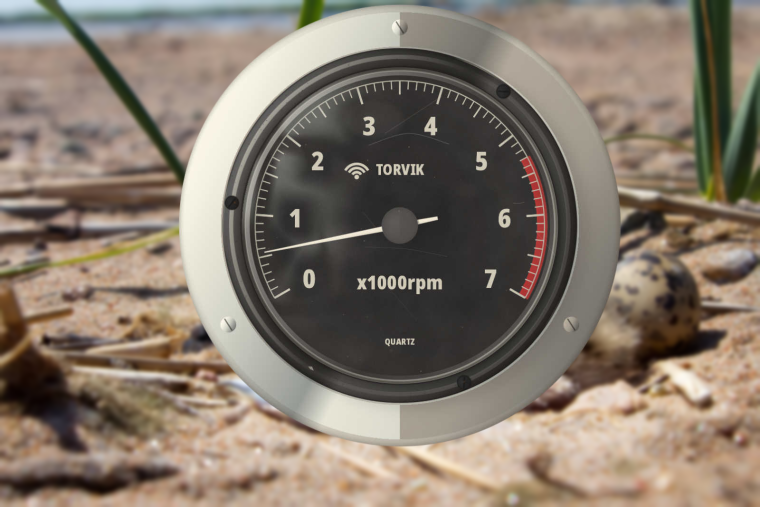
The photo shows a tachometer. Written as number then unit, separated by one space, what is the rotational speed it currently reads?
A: 550 rpm
